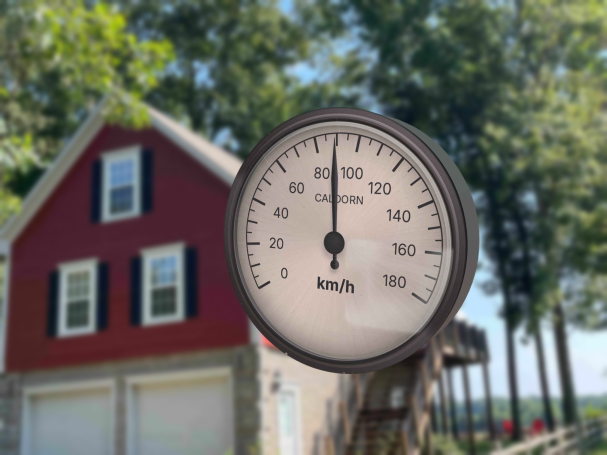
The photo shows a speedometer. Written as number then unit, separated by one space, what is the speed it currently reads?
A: 90 km/h
